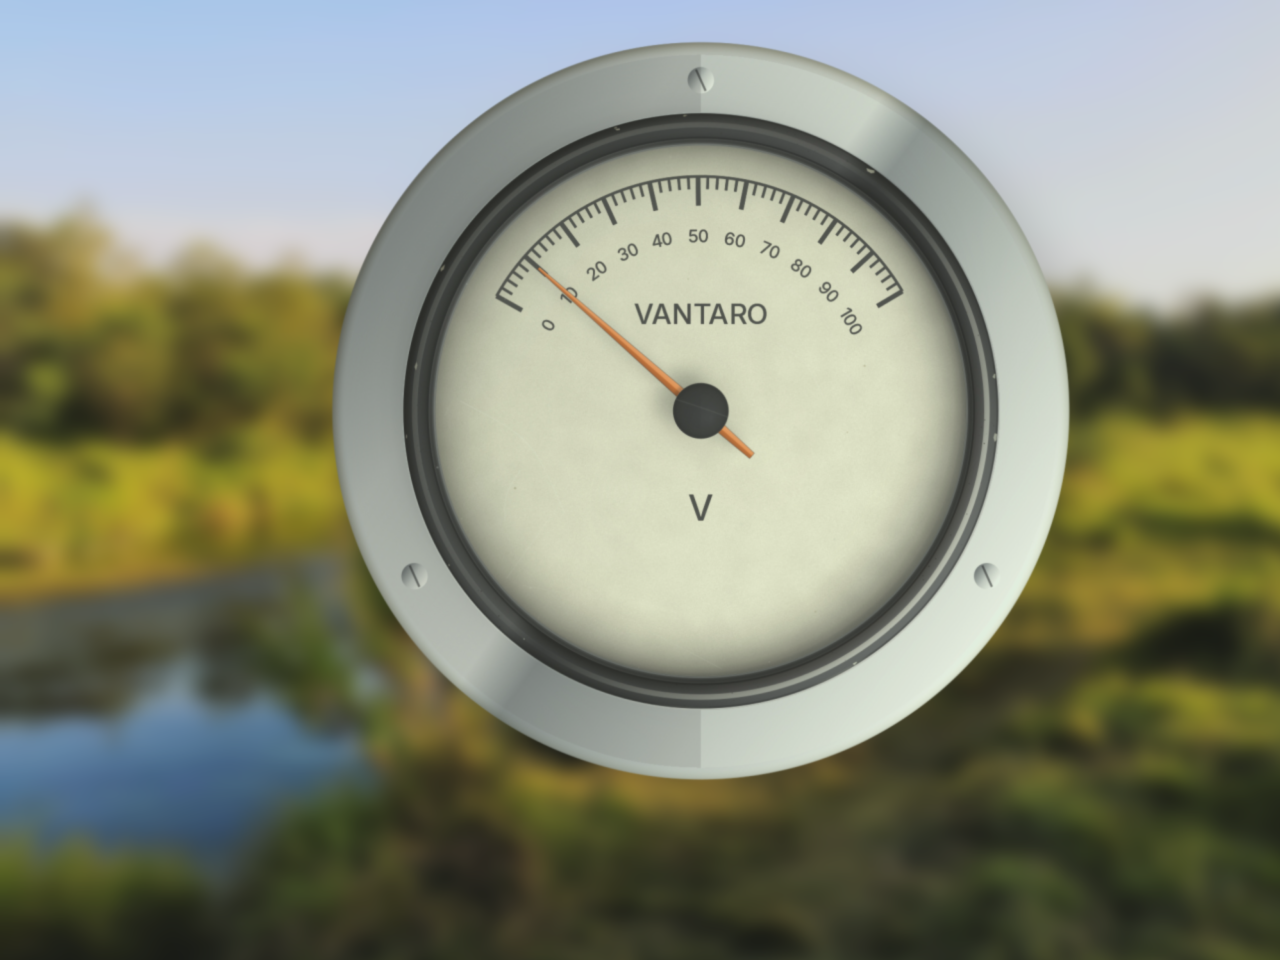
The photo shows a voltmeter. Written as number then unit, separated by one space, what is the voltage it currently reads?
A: 10 V
